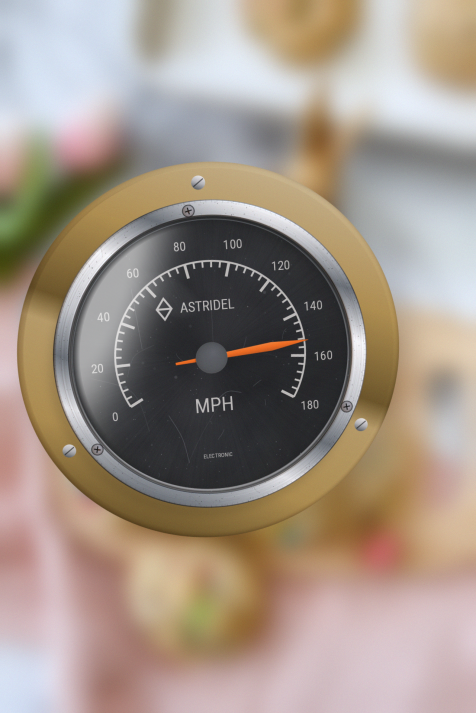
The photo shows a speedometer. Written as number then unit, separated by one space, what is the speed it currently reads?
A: 152 mph
